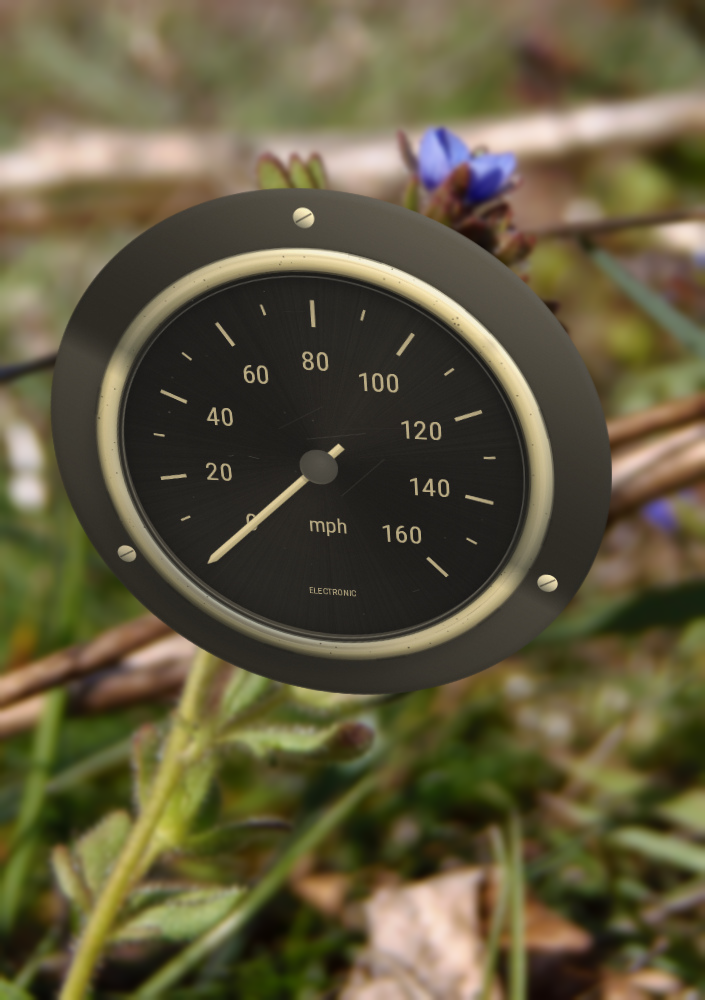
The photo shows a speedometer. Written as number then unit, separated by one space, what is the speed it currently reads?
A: 0 mph
